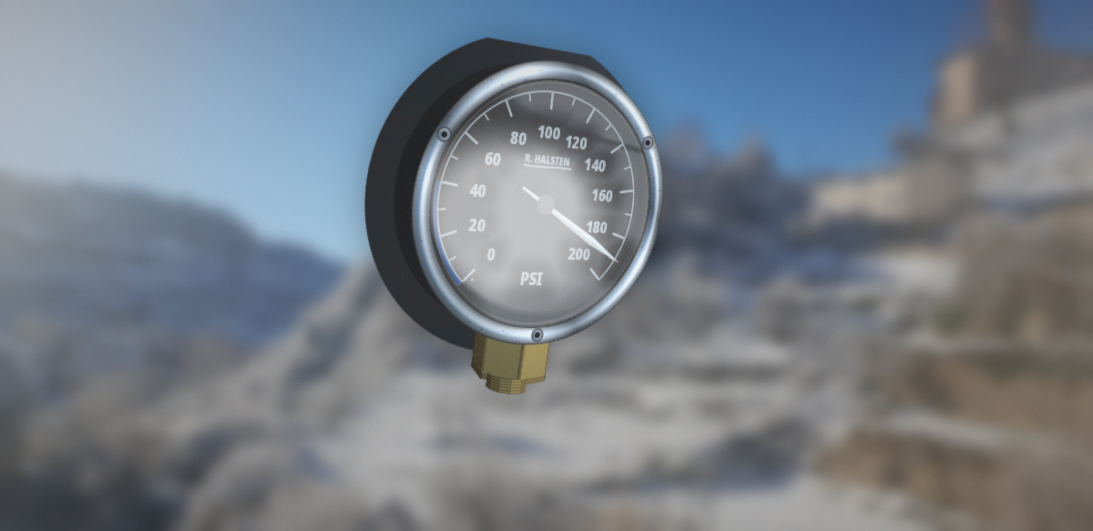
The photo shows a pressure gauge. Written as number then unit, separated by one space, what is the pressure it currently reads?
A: 190 psi
